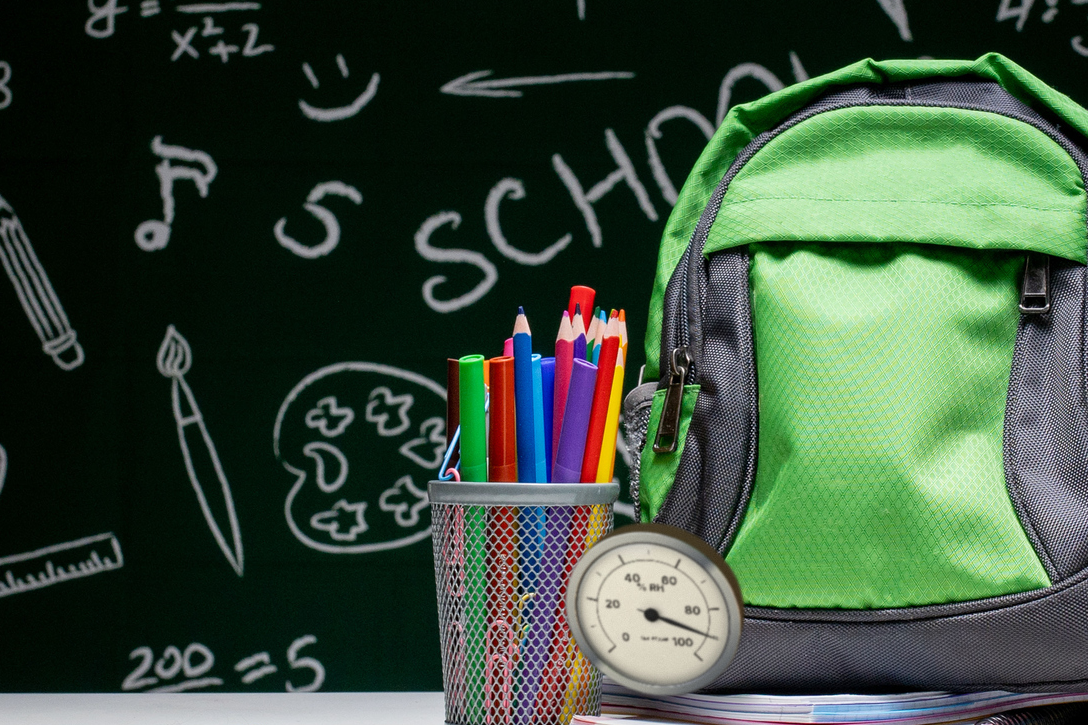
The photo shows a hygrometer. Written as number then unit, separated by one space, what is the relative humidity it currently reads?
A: 90 %
